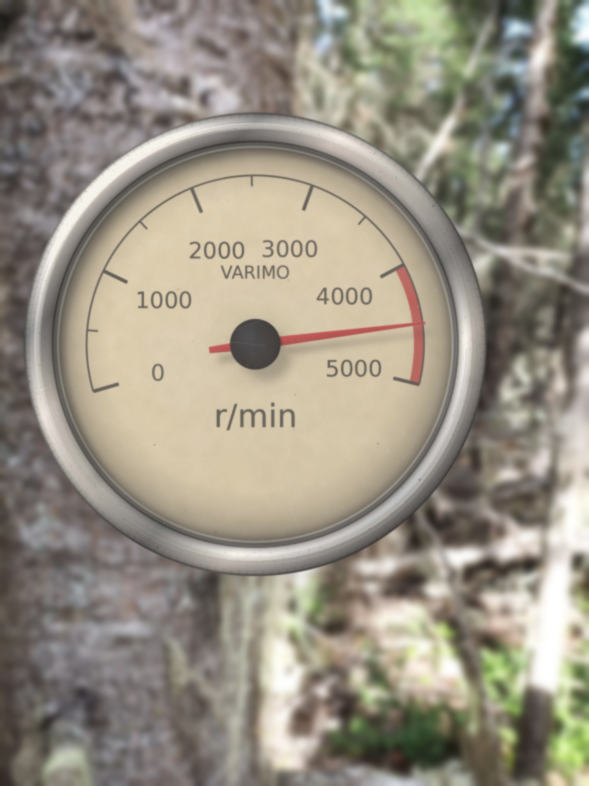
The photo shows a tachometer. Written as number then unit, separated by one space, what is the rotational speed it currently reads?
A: 4500 rpm
